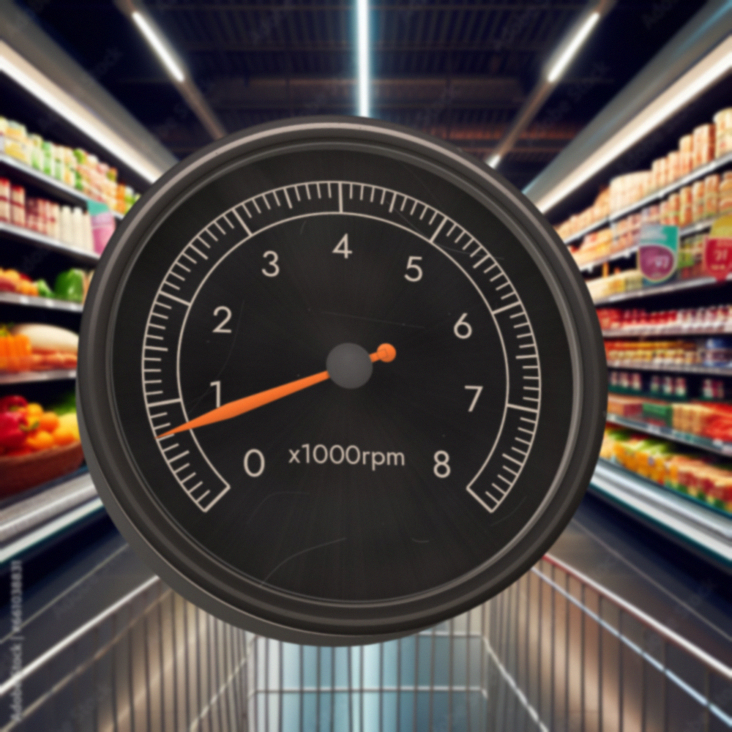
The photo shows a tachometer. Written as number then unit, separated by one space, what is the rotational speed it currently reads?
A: 700 rpm
